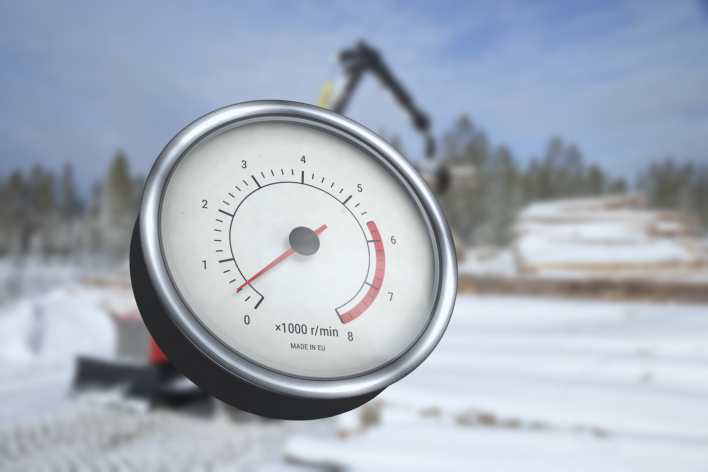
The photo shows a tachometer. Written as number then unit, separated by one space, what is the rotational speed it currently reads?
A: 400 rpm
